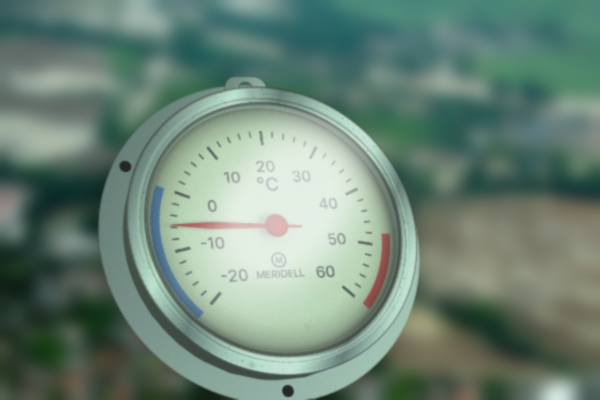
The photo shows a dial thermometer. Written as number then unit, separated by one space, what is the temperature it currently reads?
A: -6 °C
